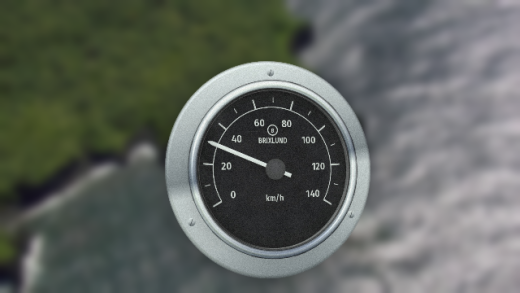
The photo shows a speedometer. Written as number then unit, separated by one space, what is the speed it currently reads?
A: 30 km/h
